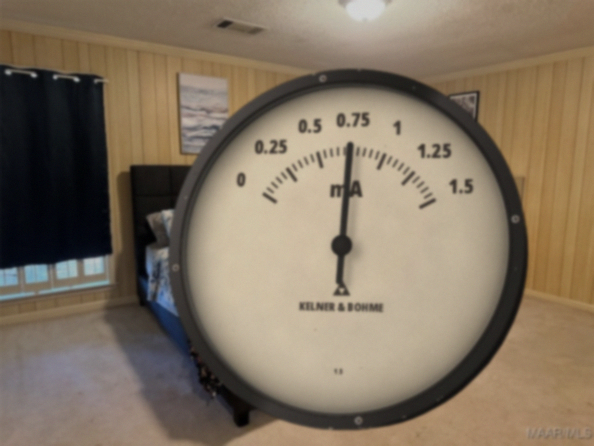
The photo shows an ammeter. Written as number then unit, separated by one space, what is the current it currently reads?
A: 0.75 mA
